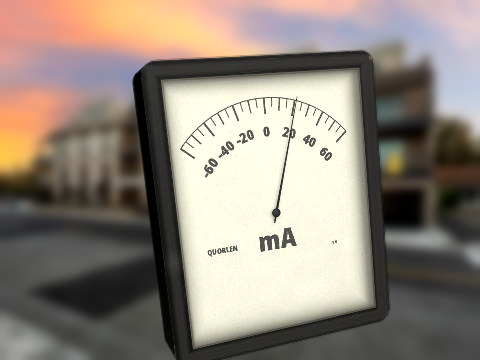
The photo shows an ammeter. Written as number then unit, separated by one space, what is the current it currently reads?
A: 20 mA
